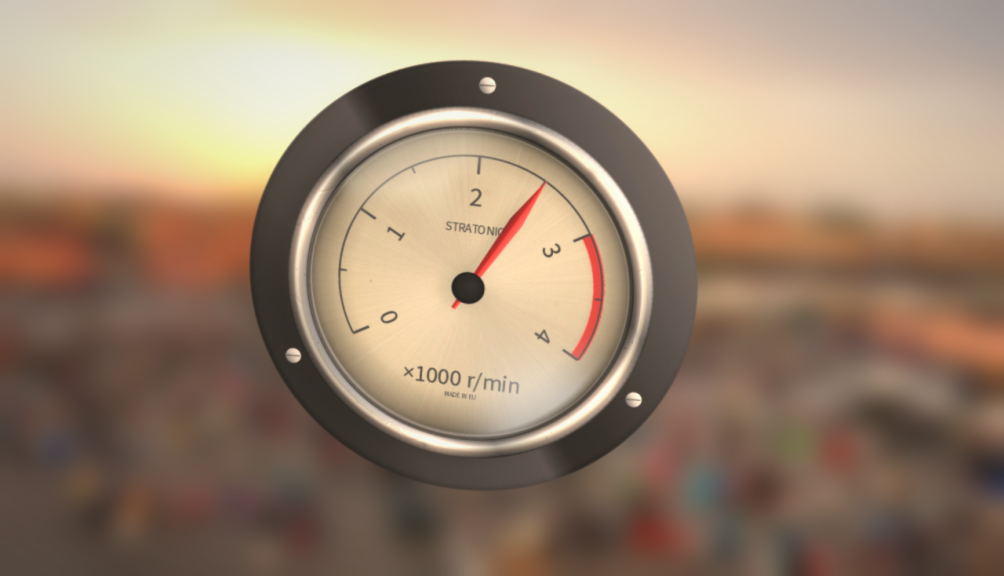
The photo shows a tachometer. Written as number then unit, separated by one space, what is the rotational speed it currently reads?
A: 2500 rpm
